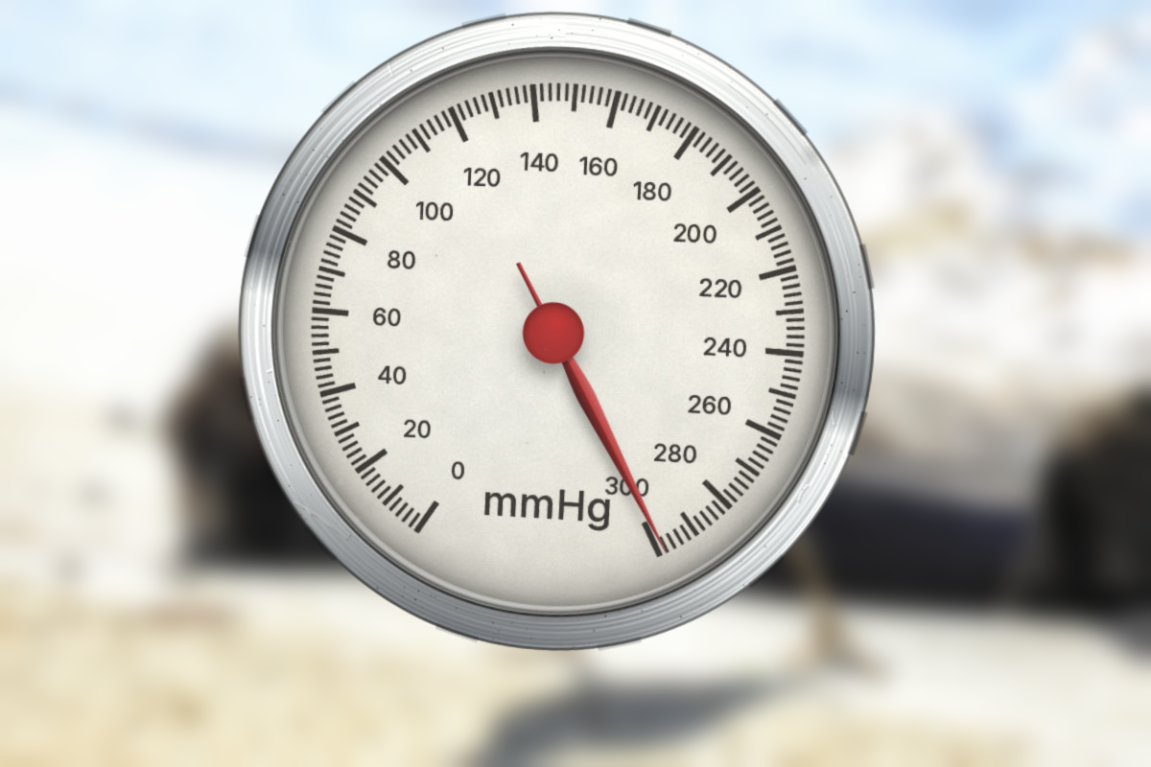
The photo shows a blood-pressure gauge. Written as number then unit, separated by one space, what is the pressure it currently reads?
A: 298 mmHg
